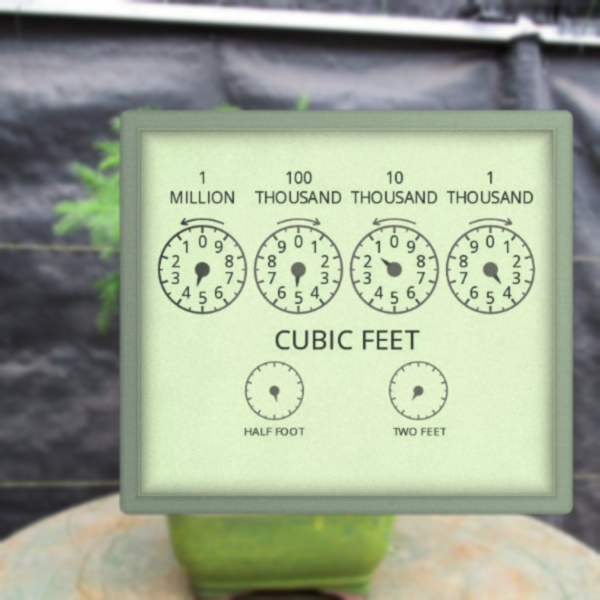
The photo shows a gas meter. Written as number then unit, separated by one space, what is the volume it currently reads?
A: 451400 ft³
